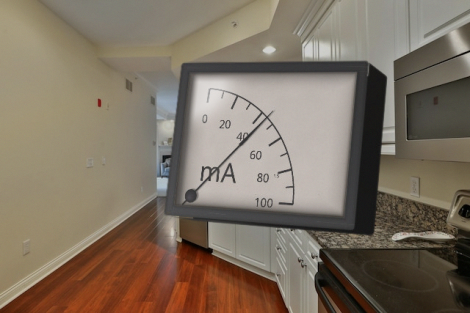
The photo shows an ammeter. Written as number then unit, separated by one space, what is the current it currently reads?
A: 45 mA
